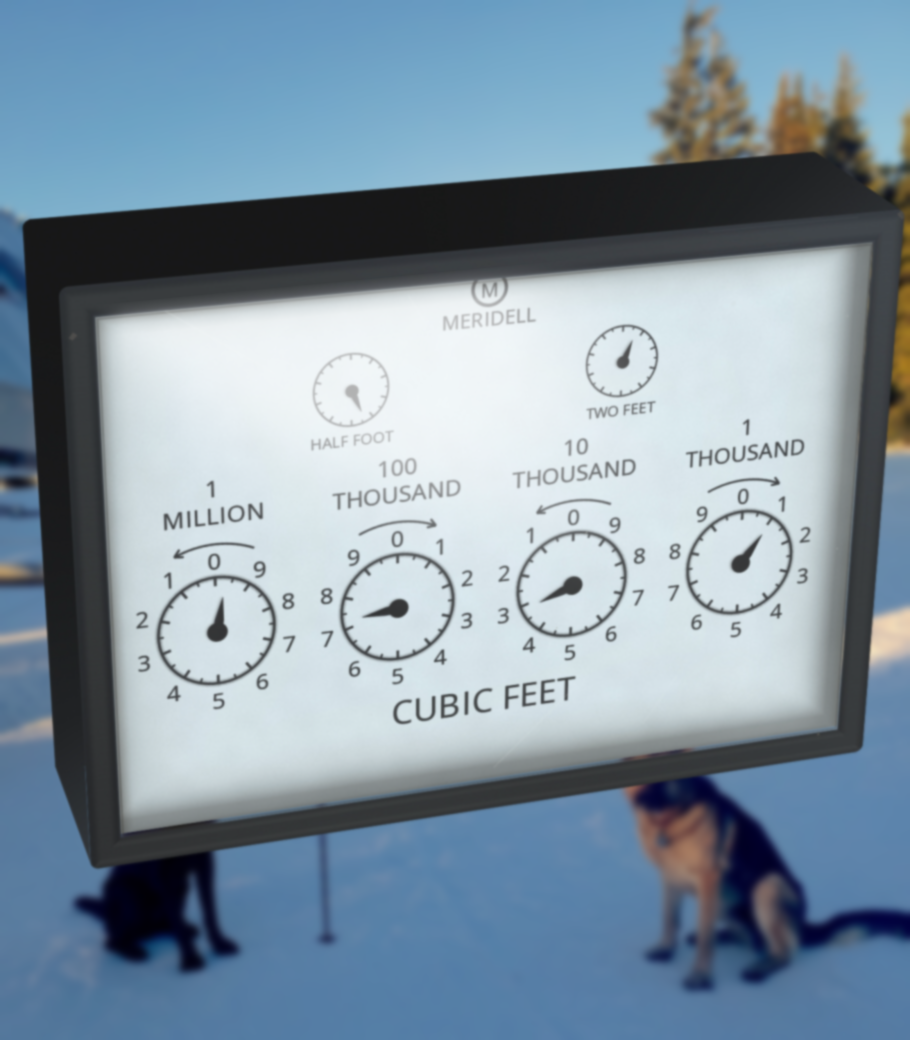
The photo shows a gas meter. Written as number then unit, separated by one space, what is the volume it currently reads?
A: 973100 ft³
